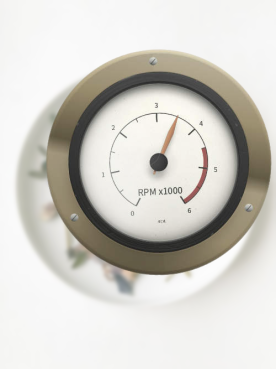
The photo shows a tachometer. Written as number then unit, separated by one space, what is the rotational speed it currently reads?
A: 3500 rpm
